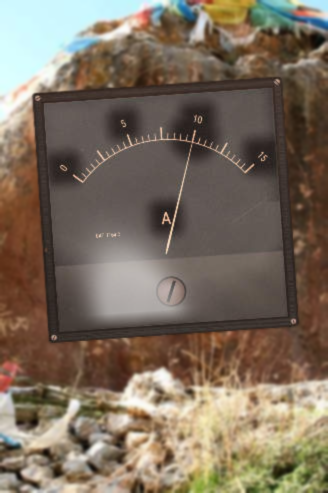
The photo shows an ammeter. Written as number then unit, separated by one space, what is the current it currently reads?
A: 10 A
